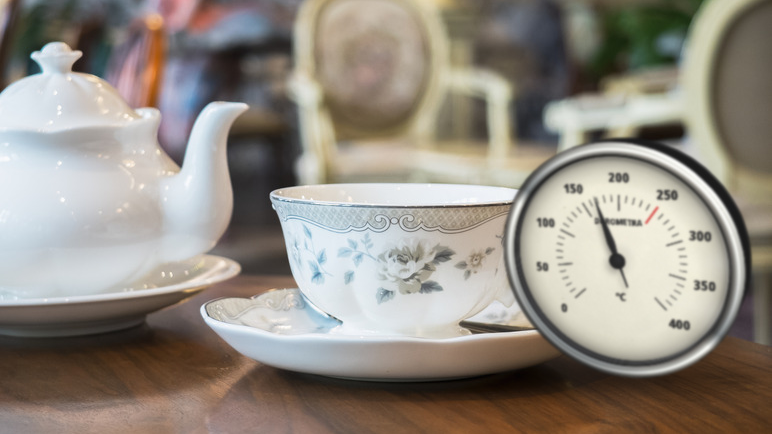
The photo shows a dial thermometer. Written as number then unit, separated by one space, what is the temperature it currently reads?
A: 170 °C
